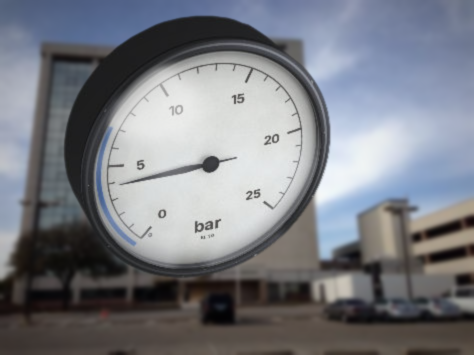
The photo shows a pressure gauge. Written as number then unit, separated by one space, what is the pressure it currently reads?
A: 4 bar
